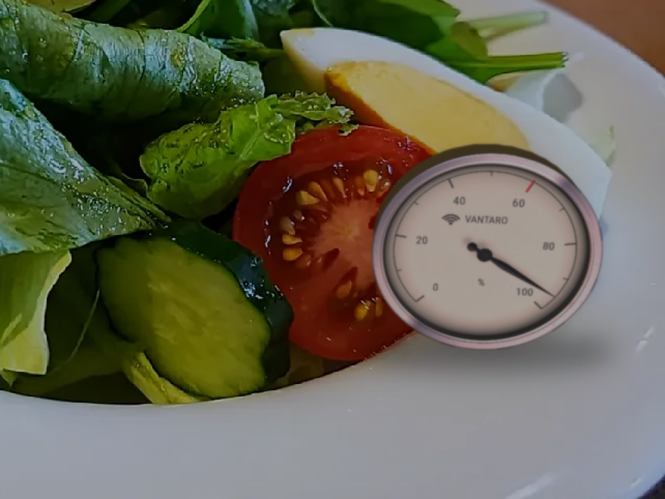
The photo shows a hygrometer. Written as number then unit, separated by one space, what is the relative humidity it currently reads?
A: 95 %
